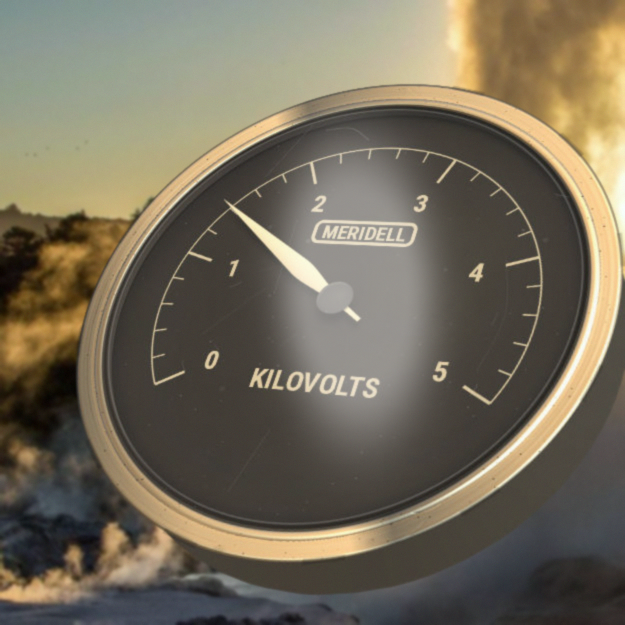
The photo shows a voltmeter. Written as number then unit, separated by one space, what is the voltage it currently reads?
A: 1.4 kV
